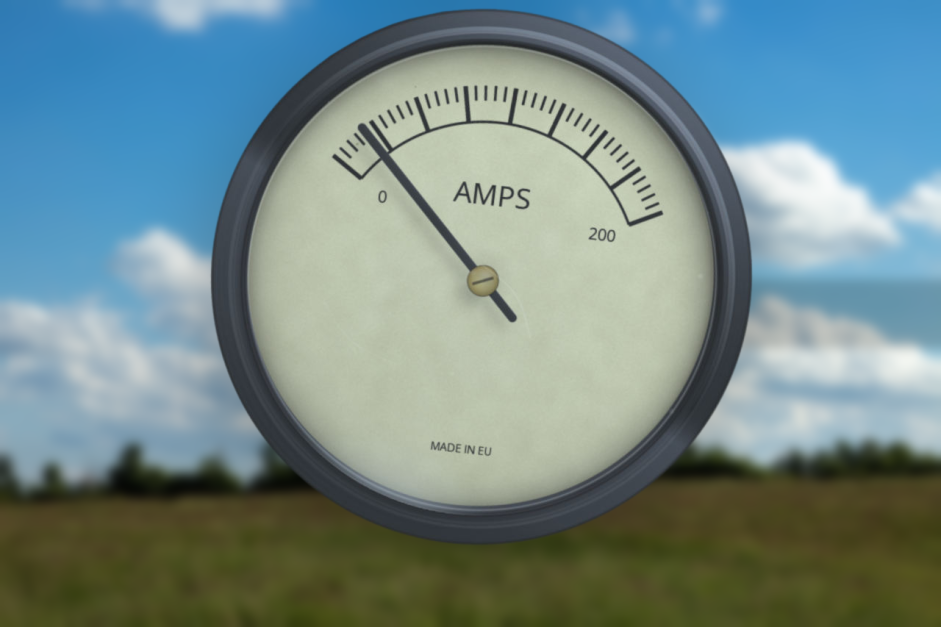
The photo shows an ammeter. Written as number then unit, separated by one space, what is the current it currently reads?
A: 20 A
